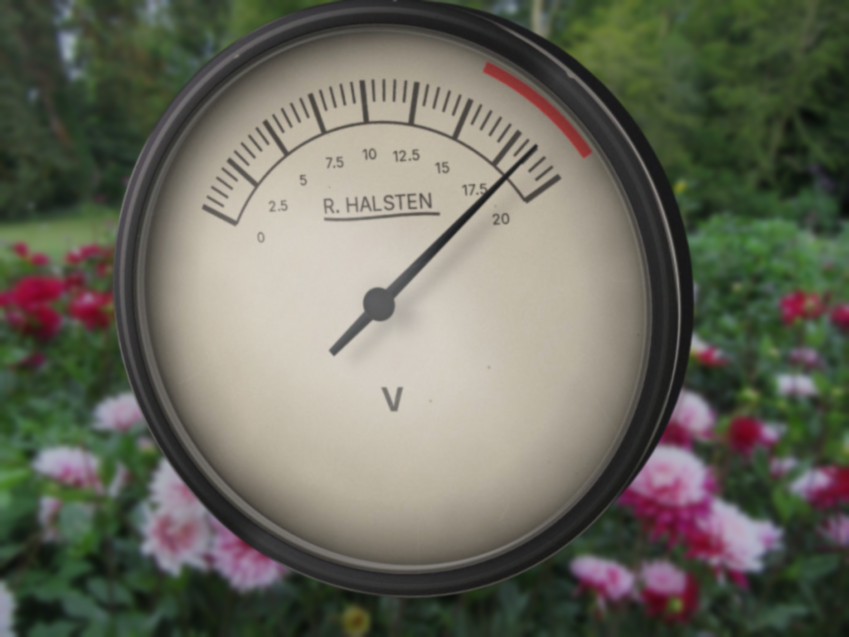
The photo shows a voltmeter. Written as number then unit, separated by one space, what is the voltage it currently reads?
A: 18.5 V
